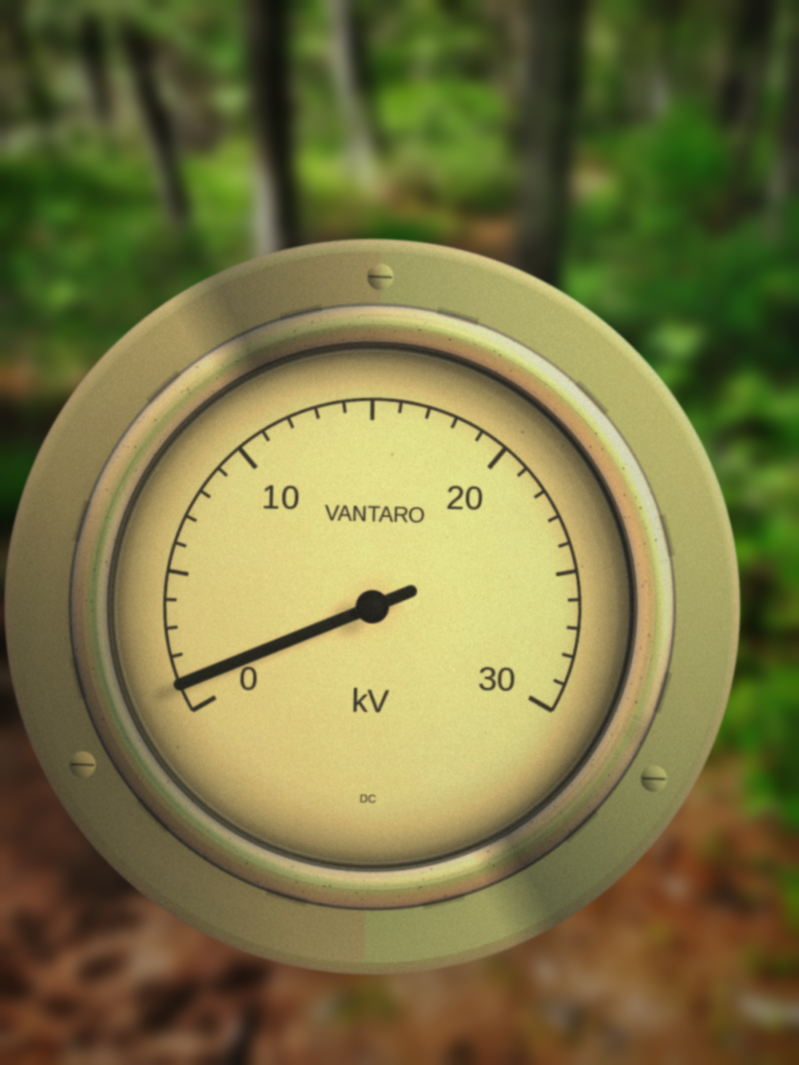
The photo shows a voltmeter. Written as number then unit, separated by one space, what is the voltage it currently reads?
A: 1 kV
